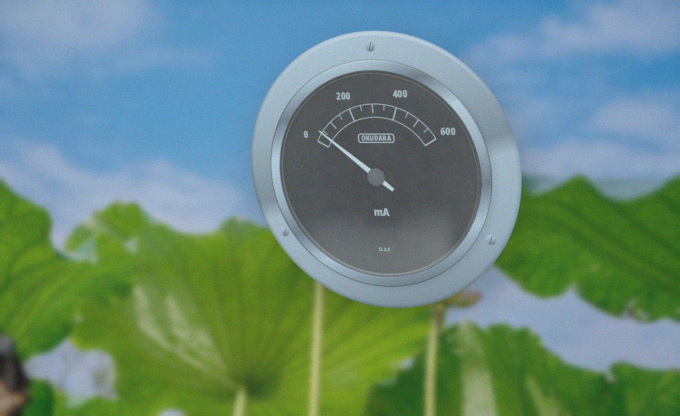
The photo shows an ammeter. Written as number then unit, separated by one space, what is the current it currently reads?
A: 50 mA
